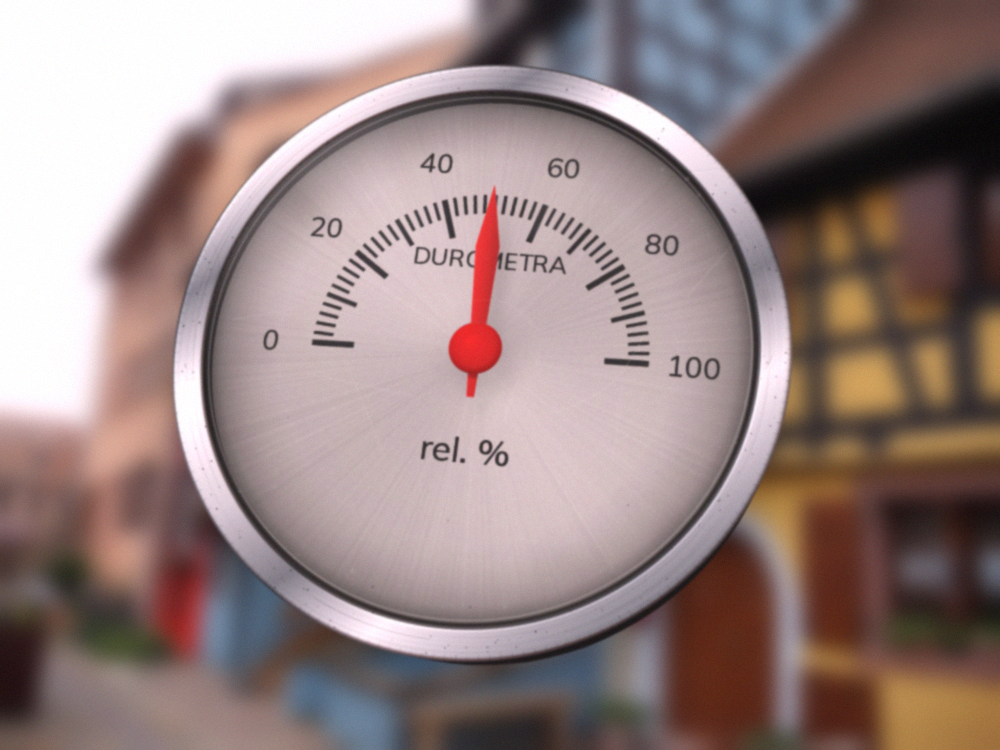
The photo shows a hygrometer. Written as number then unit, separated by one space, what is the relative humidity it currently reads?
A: 50 %
